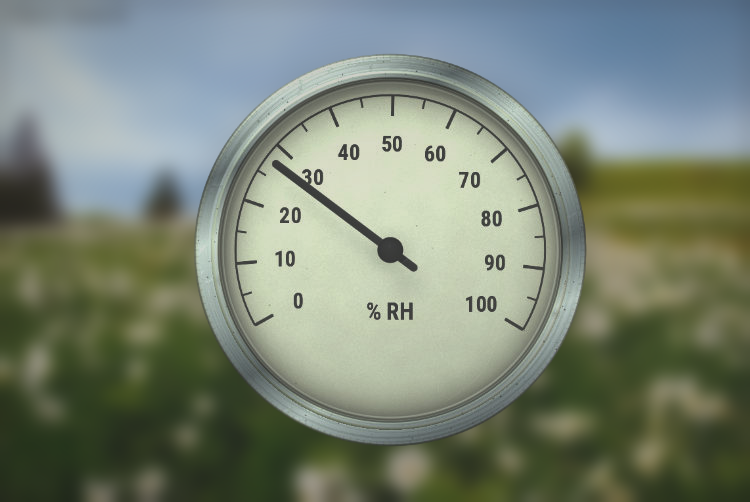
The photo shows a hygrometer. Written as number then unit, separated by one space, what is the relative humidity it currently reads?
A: 27.5 %
